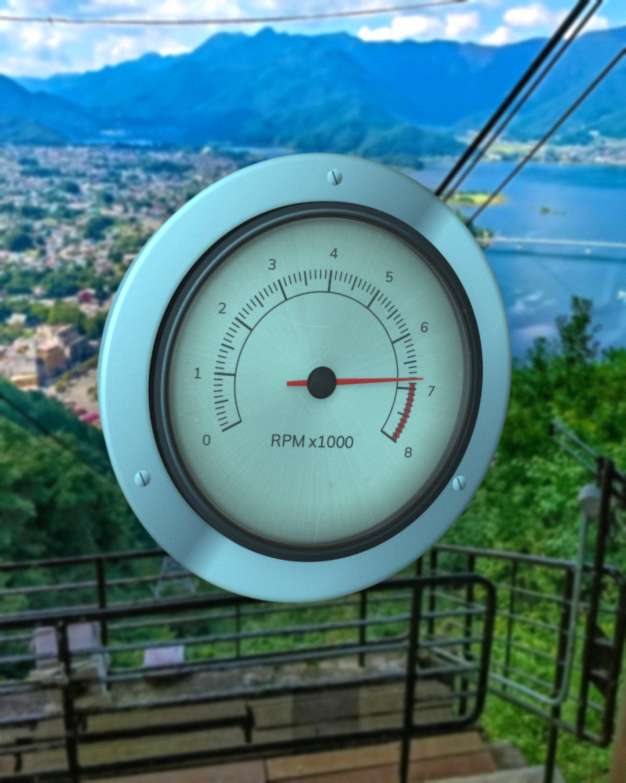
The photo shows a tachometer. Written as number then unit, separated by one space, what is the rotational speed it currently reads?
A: 6800 rpm
